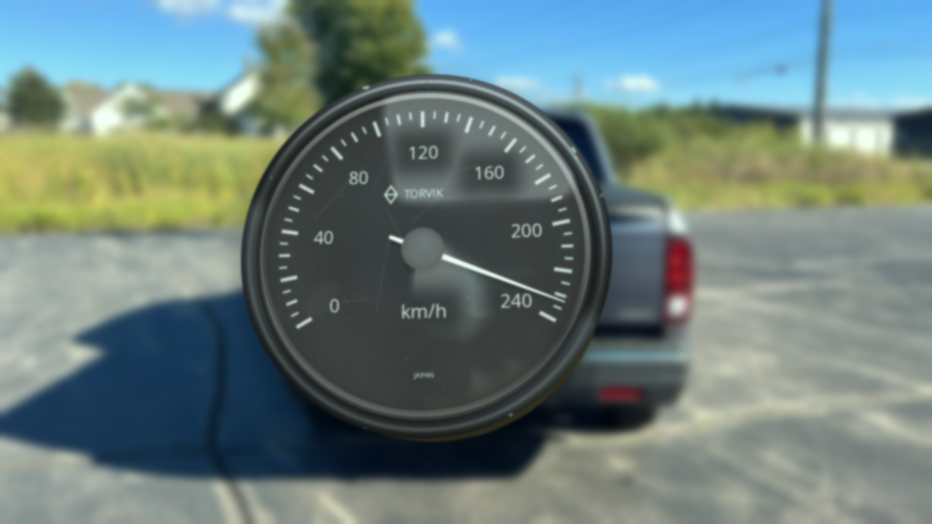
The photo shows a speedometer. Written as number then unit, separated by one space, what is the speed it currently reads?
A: 232.5 km/h
